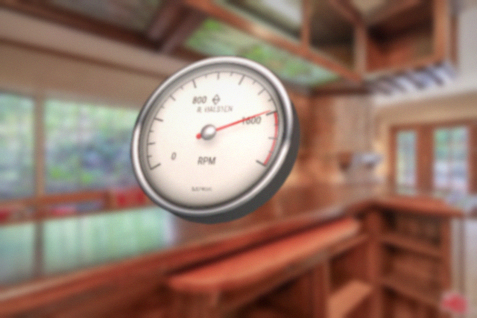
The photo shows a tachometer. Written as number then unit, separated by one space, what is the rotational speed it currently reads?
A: 1600 rpm
